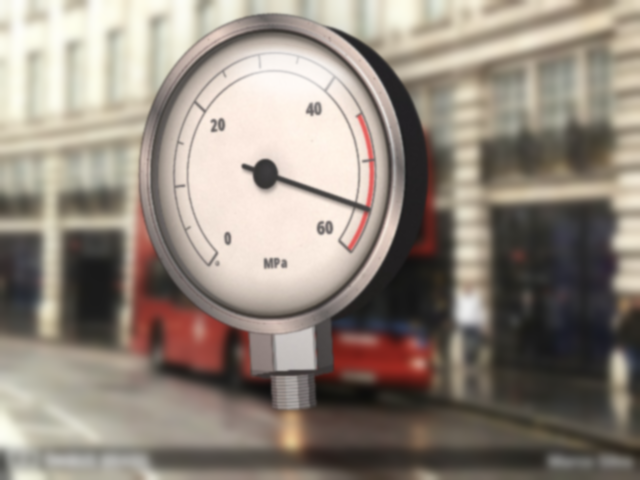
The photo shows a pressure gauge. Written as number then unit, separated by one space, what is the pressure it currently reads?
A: 55 MPa
